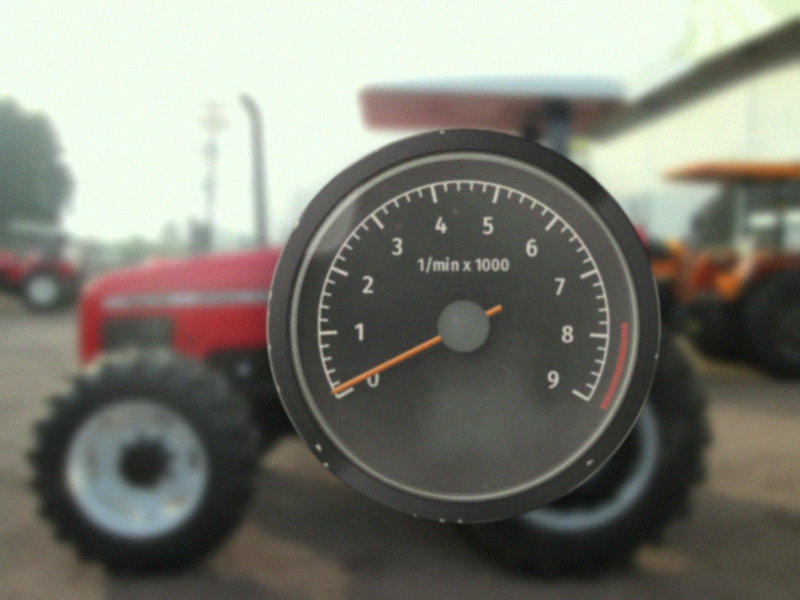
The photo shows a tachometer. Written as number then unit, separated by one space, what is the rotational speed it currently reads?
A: 100 rpm
